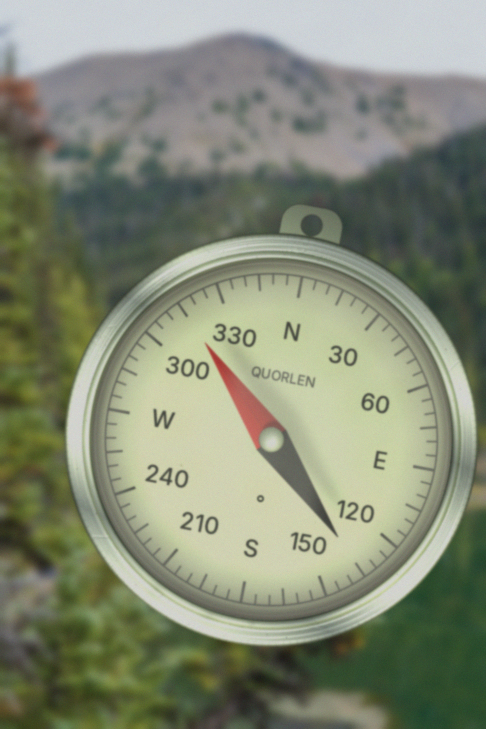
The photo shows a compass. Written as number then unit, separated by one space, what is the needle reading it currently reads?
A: 315 °
